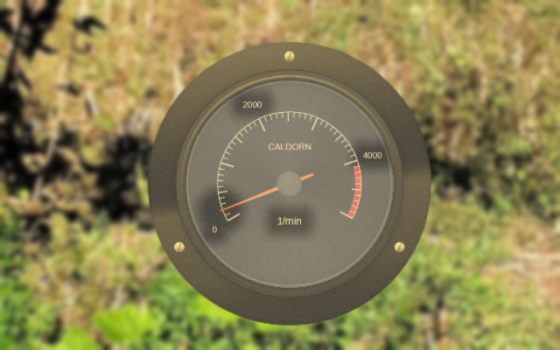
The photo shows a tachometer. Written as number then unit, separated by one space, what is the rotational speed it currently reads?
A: 200 rpm
